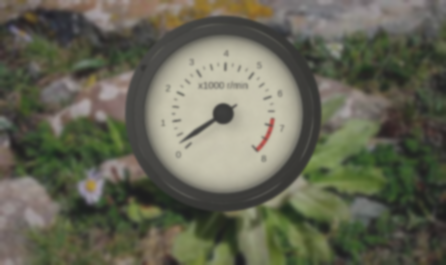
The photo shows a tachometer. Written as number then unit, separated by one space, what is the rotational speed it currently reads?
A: 250 rpm
